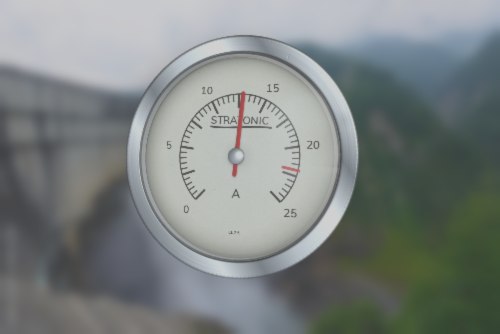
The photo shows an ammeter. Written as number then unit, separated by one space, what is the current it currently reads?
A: 13 A
